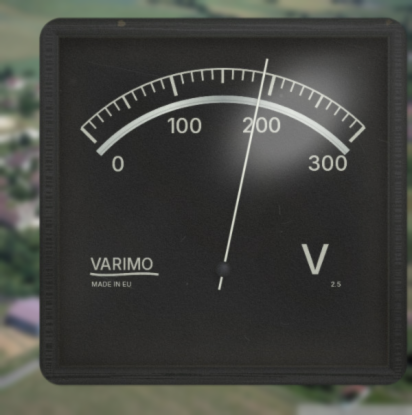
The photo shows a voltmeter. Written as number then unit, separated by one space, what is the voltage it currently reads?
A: 190 V
